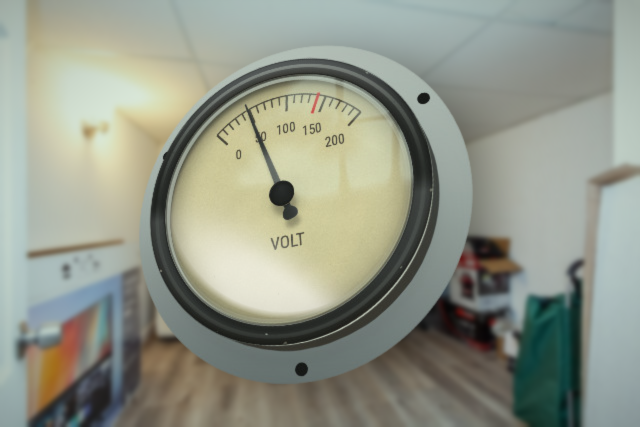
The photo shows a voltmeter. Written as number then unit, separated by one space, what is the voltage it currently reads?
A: 50 V
